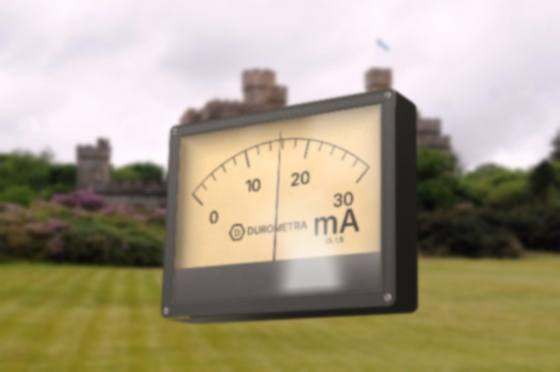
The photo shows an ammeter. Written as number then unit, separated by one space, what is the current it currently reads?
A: 16 mA
